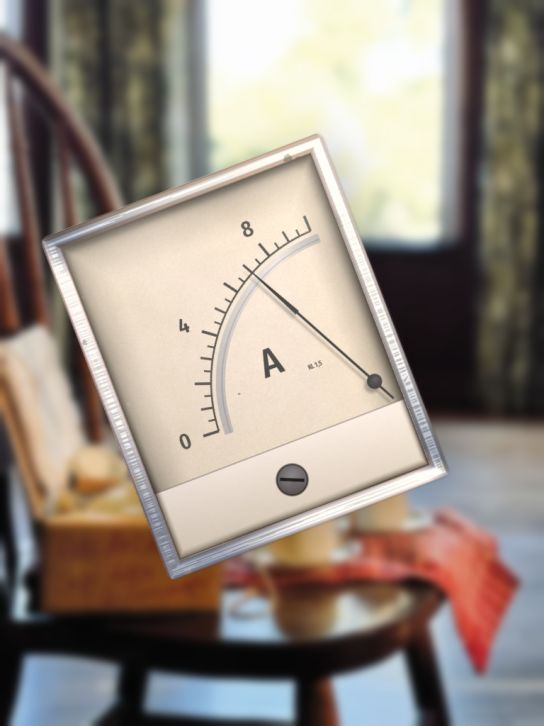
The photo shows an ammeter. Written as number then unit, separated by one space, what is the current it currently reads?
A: 7 A
